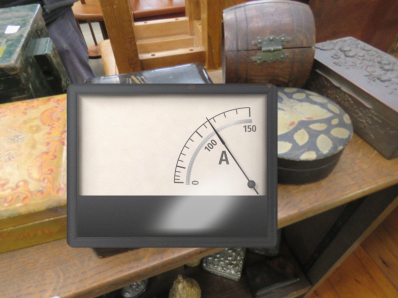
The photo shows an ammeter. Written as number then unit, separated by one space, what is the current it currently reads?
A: 115 A
